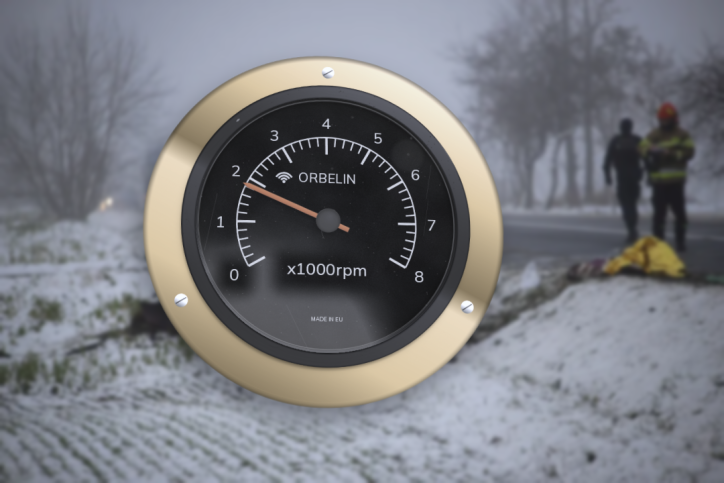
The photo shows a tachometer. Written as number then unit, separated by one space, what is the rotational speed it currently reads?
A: 1800 rpm
